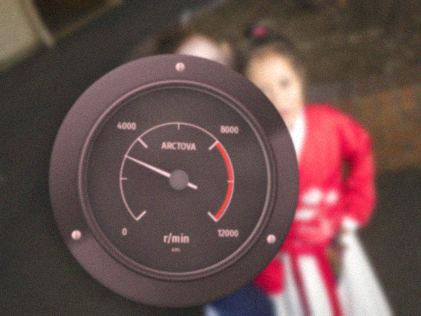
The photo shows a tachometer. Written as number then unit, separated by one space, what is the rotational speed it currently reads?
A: 3000 rpm
